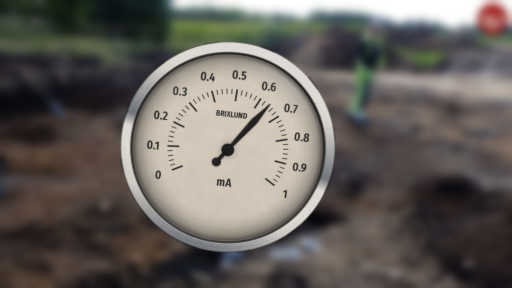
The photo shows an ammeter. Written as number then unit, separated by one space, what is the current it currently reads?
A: 0.64 mA
